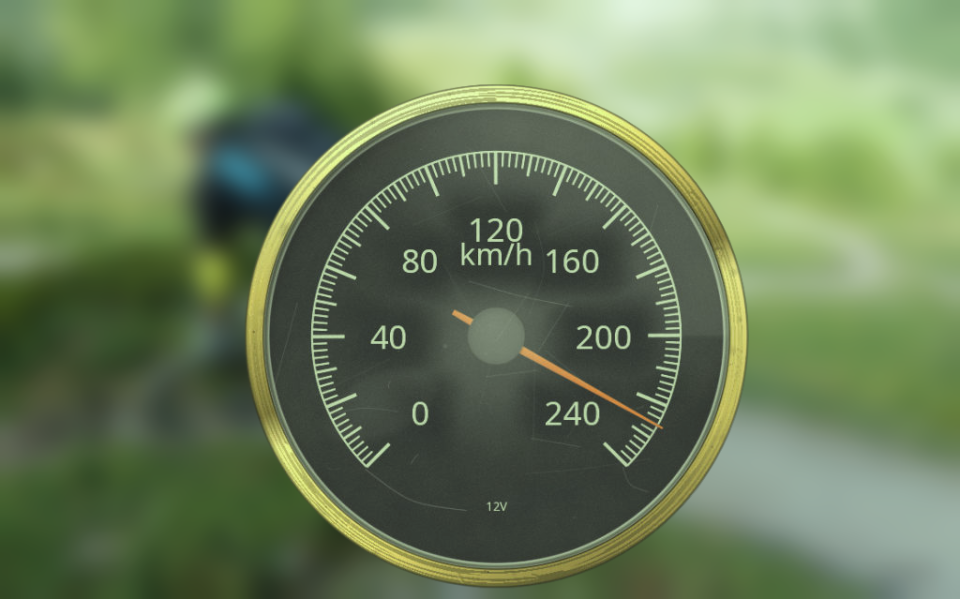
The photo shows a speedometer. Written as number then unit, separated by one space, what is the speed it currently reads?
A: 226 km/h
